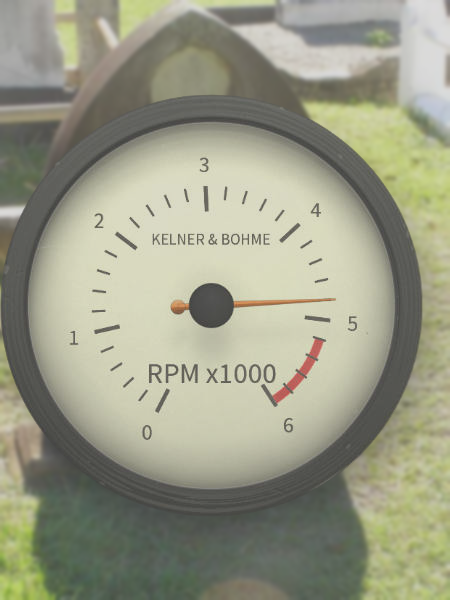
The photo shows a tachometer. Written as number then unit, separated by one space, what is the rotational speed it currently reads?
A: 4800 rpm
